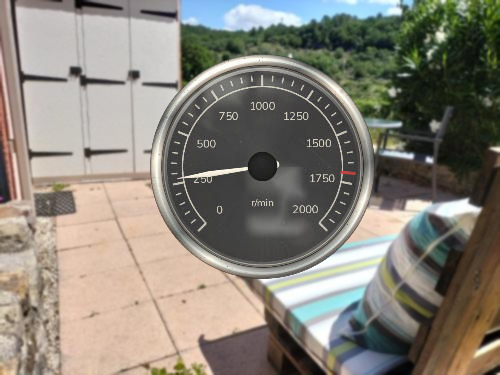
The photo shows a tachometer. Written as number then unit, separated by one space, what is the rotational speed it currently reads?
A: 275 rpm
